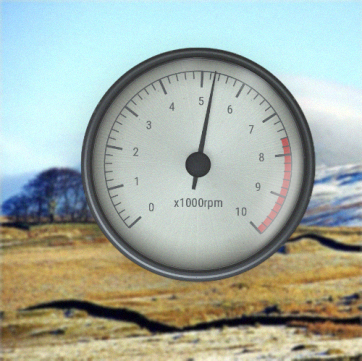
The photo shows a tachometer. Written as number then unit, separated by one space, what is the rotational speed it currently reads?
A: 5300 rpm
